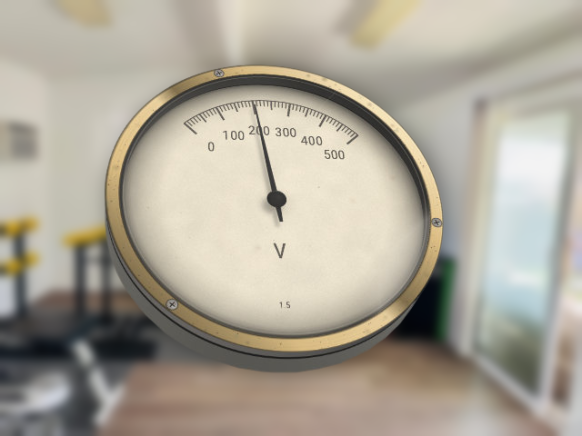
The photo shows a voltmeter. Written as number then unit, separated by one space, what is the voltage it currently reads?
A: 200 V
